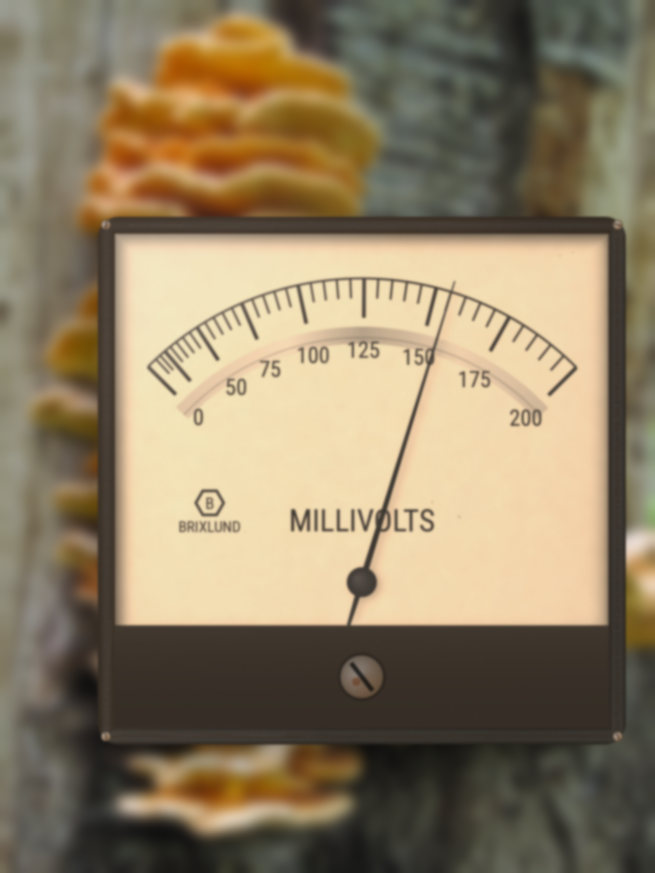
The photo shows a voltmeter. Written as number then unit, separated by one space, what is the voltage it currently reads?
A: 155 mV
